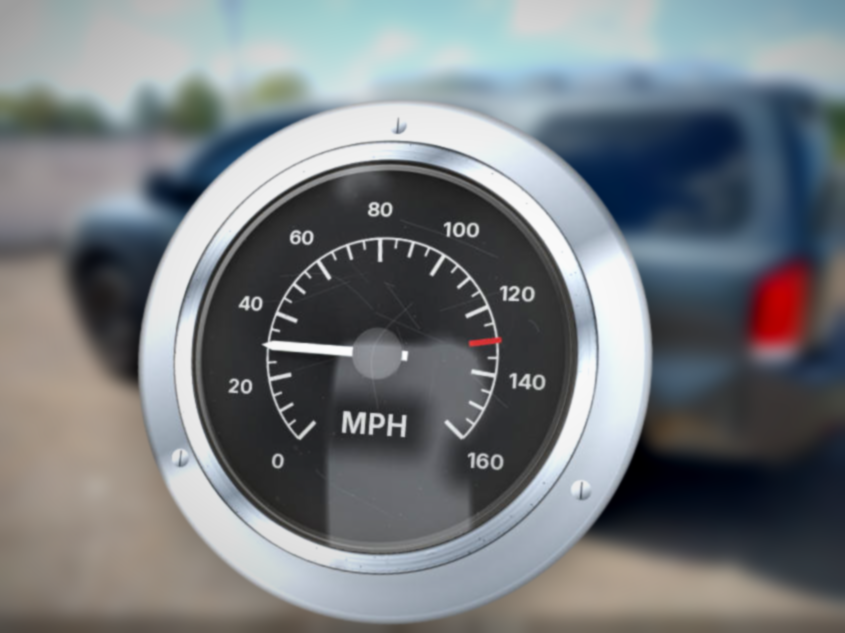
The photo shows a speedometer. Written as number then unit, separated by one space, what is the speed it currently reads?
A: 30 mph
